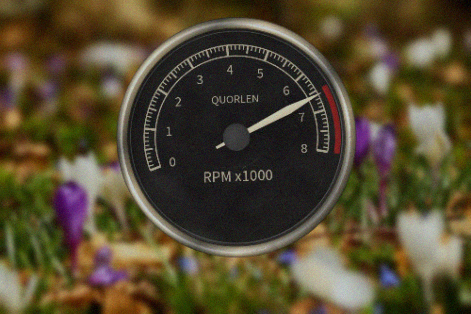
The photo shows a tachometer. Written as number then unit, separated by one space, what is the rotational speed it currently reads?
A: 6600 rpm
